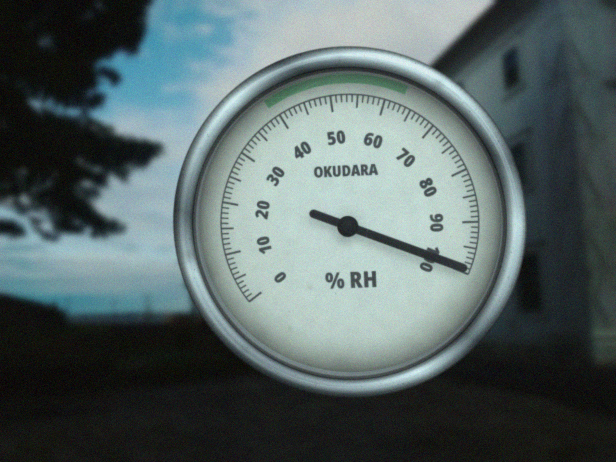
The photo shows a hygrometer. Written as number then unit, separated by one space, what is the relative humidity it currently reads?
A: 99 %
